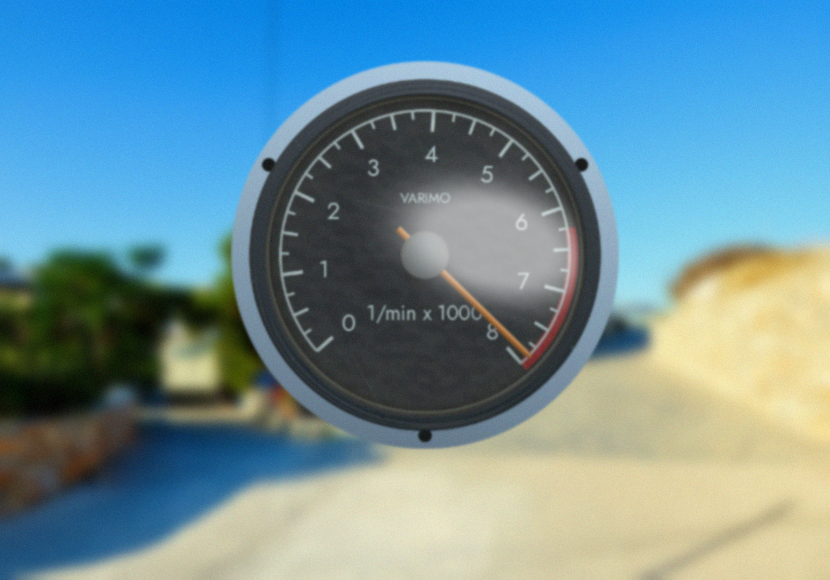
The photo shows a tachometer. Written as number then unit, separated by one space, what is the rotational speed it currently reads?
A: 7875 rpm
